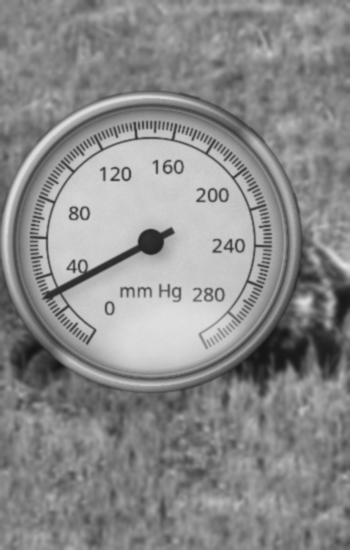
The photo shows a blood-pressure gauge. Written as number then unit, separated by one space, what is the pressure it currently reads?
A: 30 mmHg
